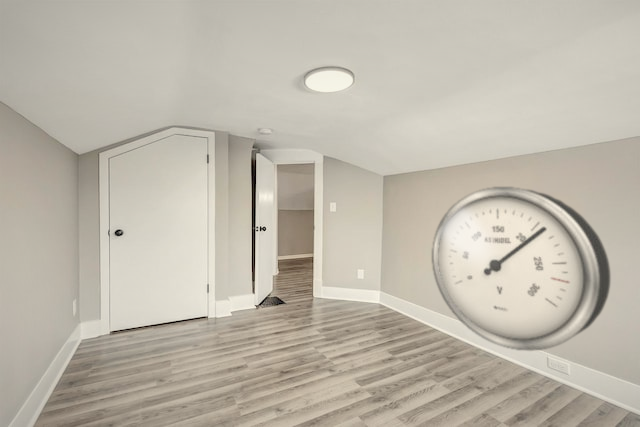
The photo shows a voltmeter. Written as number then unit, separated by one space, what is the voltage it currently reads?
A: 210 V
